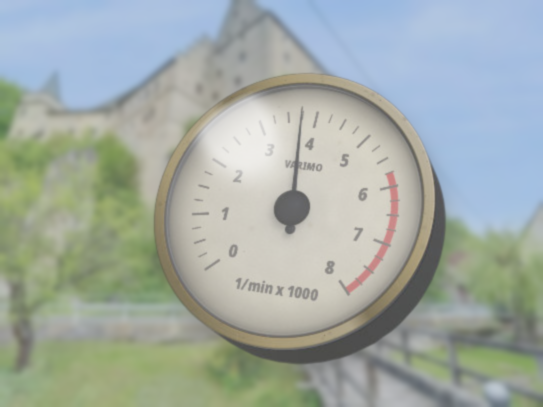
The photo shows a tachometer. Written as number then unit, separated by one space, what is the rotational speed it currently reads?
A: 3750 rpm
